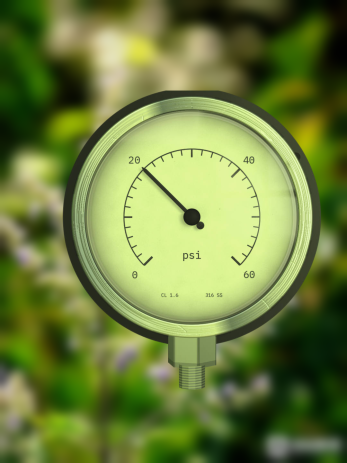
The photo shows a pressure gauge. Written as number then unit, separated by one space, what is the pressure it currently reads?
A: 20 psi
